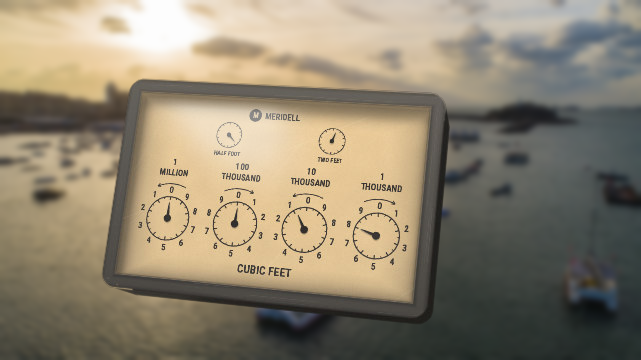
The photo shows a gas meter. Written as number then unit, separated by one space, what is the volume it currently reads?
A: 800 ft³
